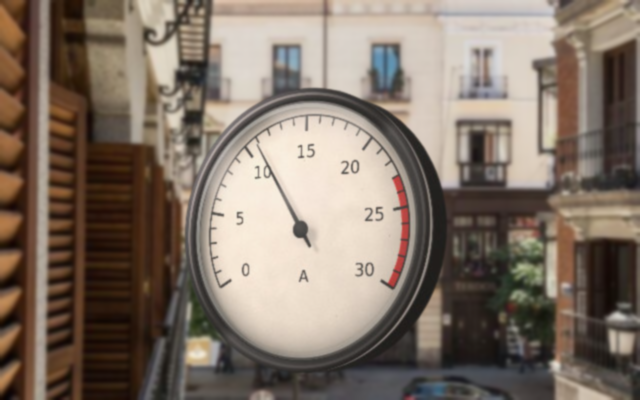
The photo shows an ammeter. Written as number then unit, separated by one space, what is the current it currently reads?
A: 11 A
